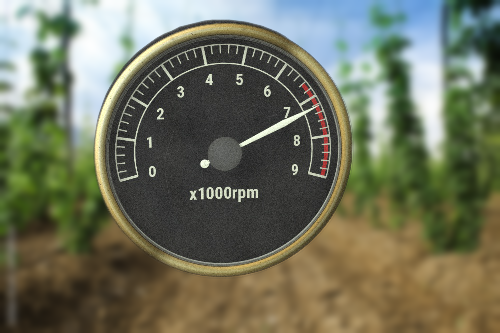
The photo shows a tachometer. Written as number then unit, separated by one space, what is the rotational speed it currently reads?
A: 7200 rpm
